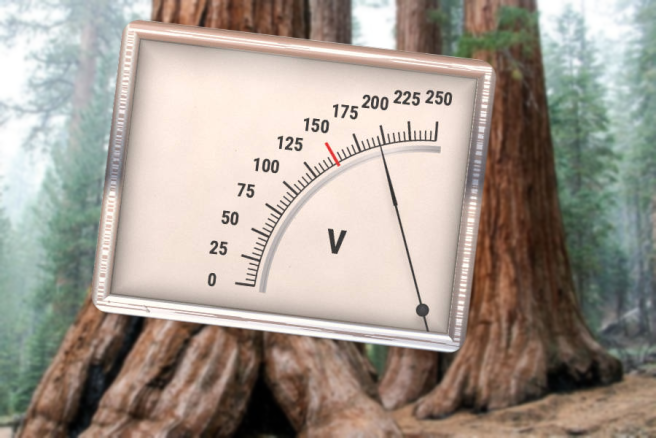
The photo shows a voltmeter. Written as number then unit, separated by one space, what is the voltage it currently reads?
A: 195 V
